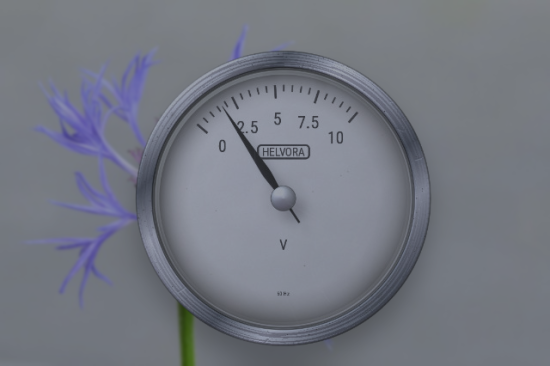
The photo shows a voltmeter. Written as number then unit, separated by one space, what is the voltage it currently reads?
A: 1.75 V
